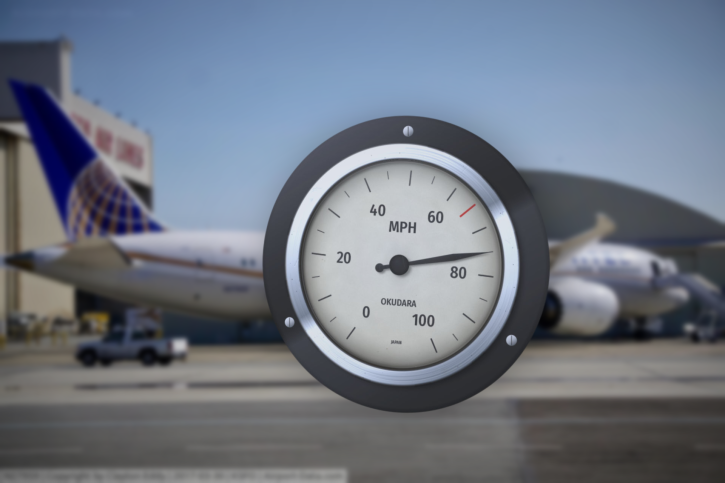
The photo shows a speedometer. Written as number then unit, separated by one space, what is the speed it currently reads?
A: 75 mph
